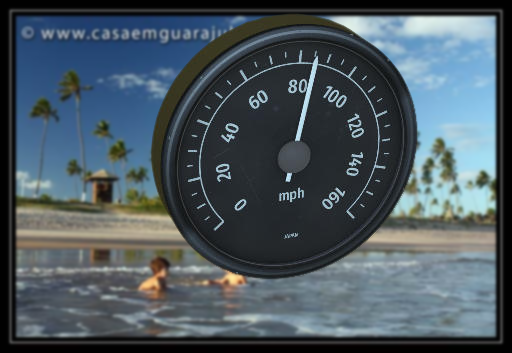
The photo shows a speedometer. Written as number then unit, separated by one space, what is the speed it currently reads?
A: 85 mph
